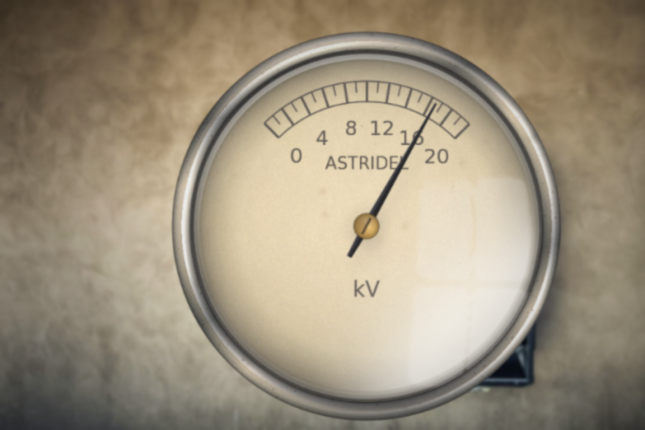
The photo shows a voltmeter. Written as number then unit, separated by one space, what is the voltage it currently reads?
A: 16.5 kV
